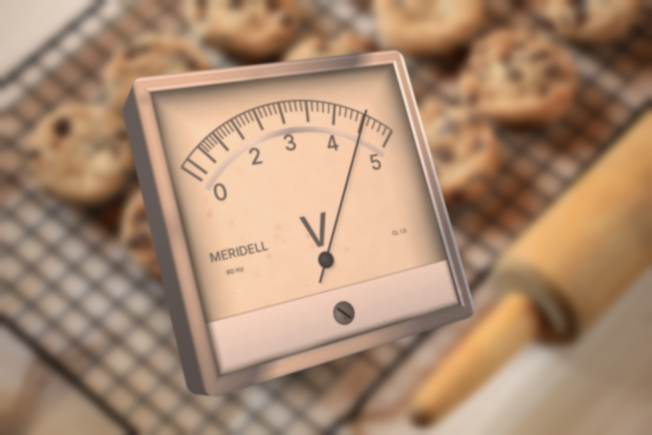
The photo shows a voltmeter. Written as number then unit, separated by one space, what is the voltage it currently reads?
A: 4.5 V
